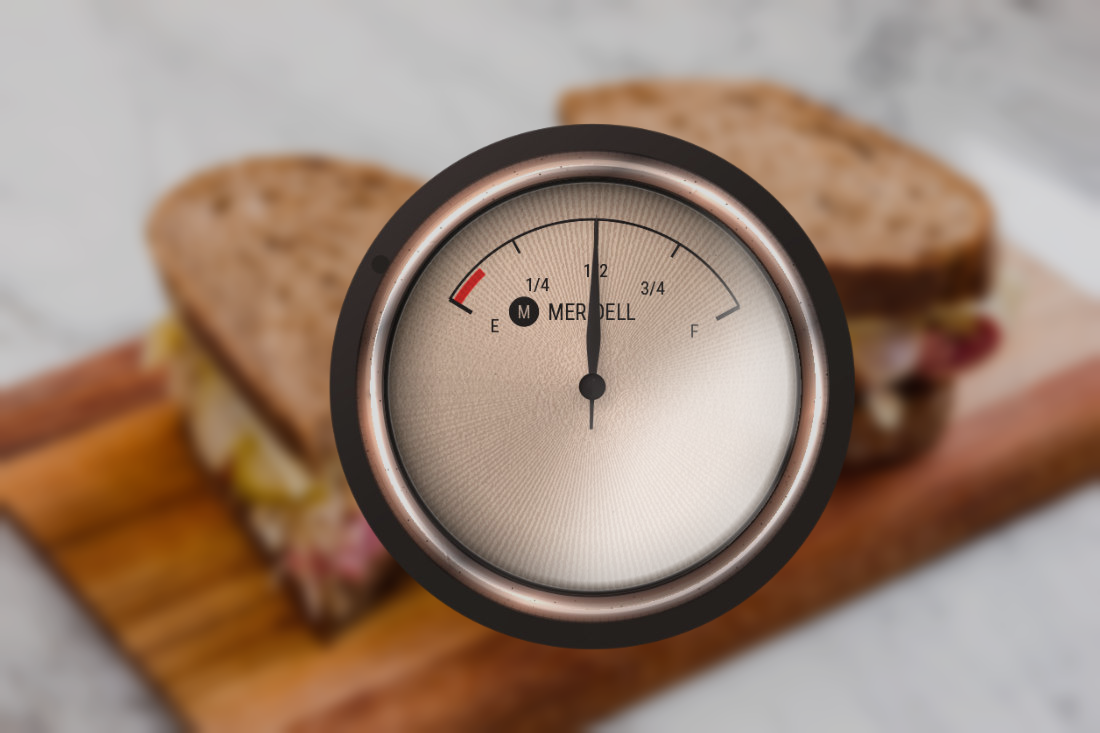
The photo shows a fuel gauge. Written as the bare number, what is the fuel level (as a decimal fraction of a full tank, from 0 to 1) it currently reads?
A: 0.5
